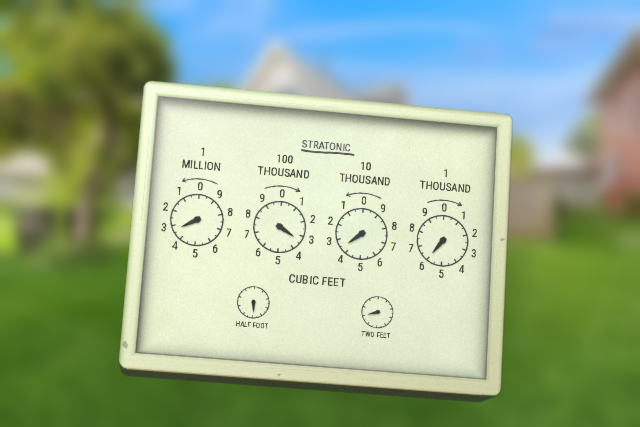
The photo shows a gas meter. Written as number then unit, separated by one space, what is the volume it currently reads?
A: 333600 ft³
